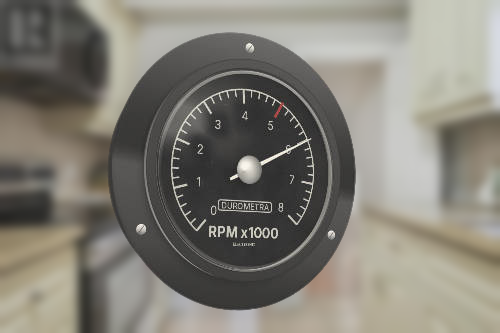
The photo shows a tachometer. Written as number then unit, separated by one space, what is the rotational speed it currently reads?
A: 6000 rpm
